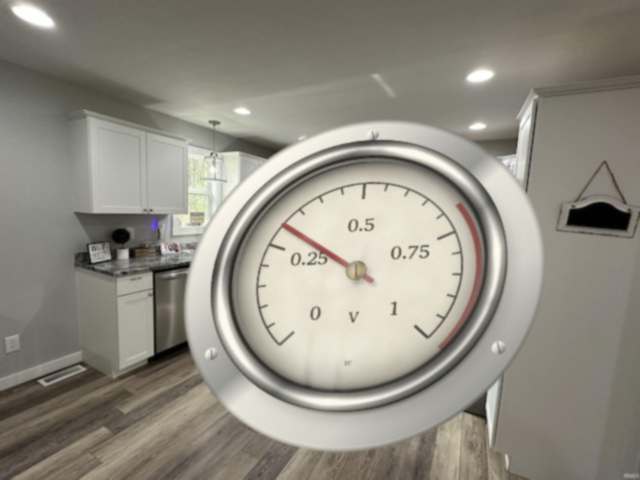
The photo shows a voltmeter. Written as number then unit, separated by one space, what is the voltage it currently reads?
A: 0.3 V
